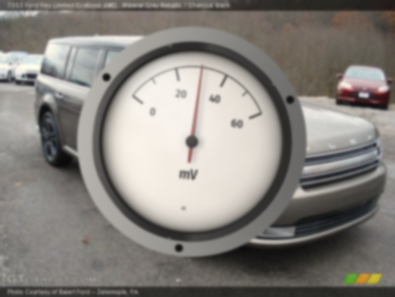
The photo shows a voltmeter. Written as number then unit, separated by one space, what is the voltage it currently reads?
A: 30 mV
